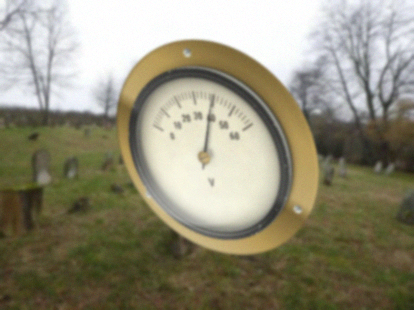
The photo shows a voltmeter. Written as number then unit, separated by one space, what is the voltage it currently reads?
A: 40 V
